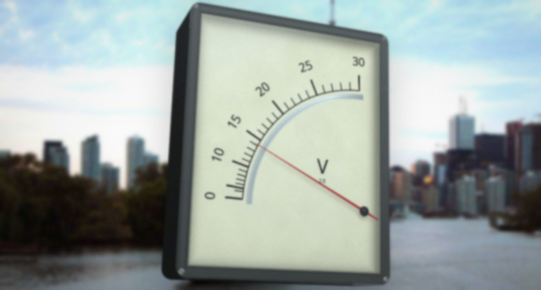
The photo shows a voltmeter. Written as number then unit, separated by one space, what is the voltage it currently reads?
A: 14 V
